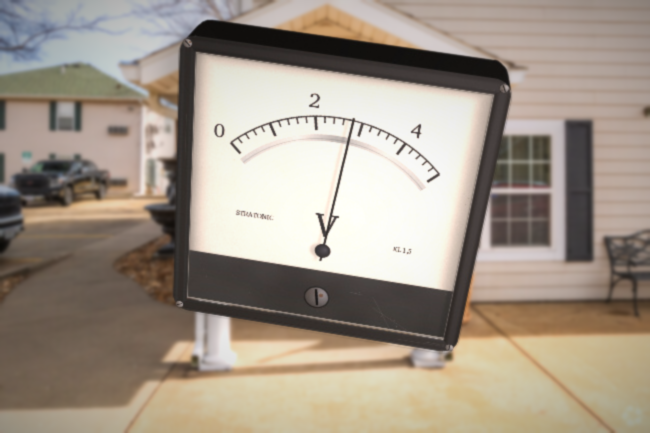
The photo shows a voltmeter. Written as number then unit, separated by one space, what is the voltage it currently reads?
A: 2.8 V
